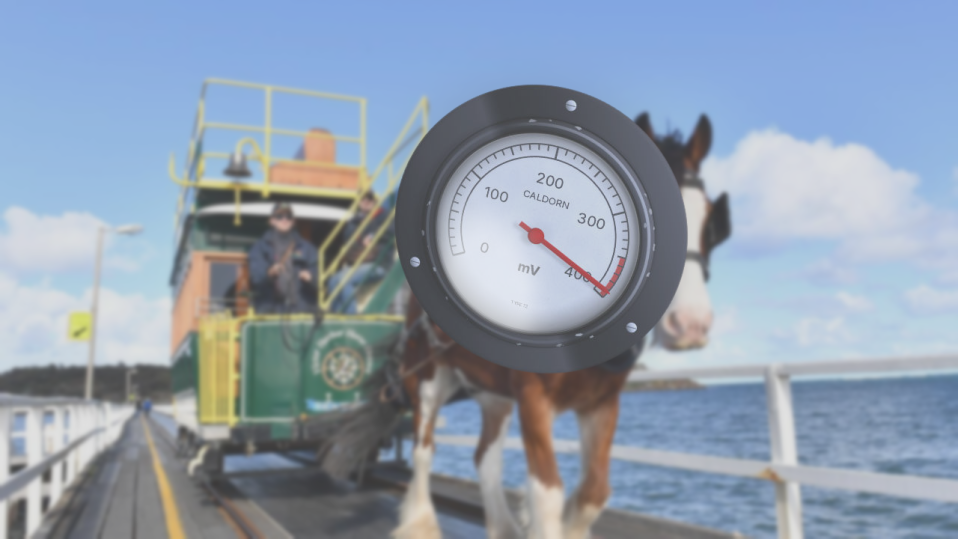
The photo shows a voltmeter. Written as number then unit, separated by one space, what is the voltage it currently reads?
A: 390 mV
